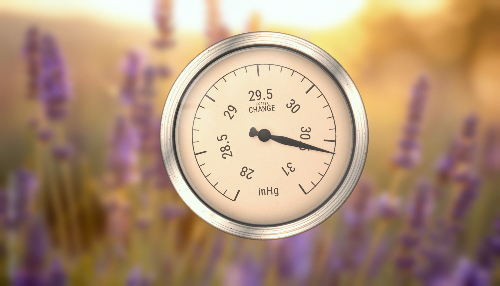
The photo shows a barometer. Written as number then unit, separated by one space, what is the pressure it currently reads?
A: 30.6 inHg
